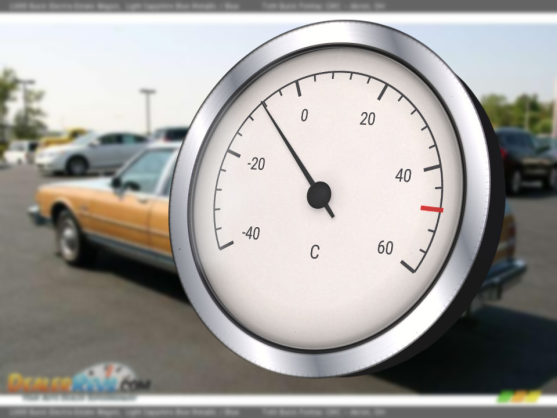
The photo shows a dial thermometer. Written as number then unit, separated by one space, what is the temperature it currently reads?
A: -8 °C
